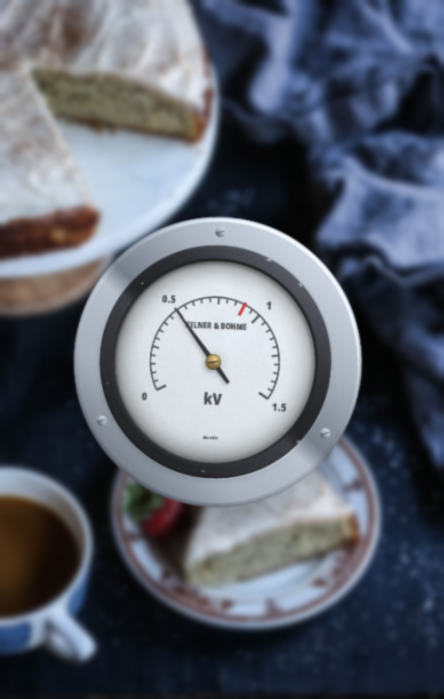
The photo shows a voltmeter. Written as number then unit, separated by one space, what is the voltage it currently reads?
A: 0.5 kV
